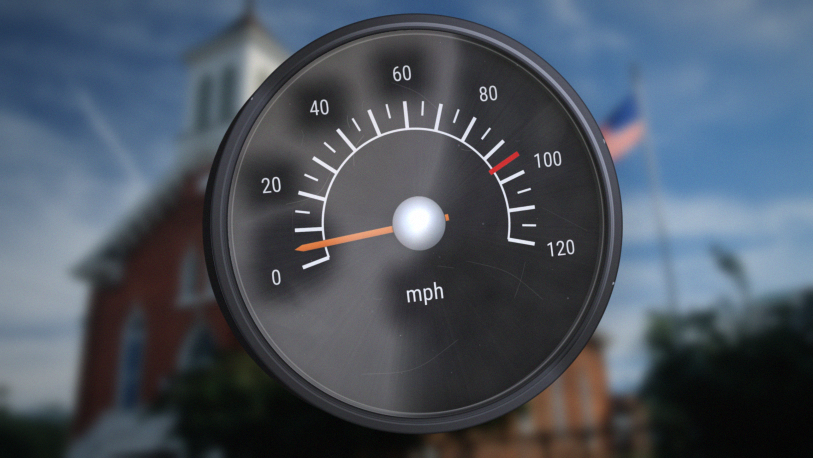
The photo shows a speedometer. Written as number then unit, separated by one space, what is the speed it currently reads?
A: 5 mph
